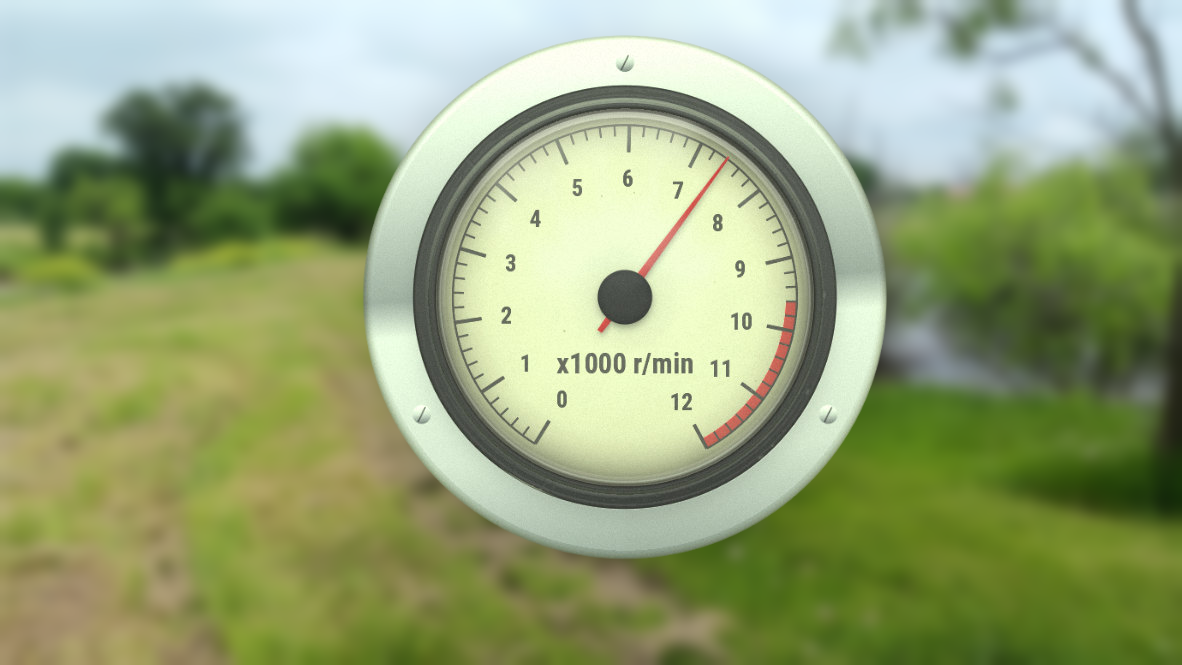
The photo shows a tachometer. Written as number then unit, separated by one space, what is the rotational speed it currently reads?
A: 7400 rpm
